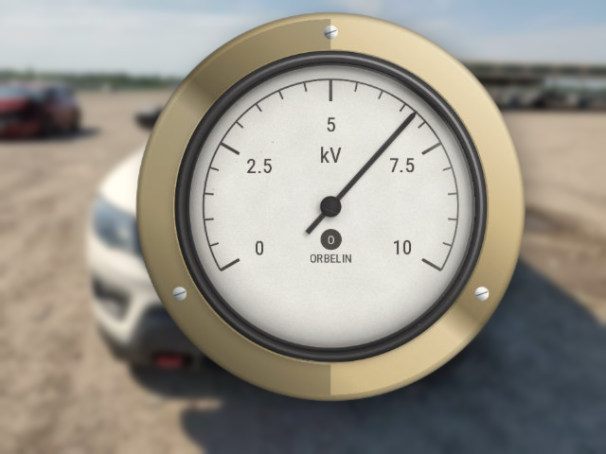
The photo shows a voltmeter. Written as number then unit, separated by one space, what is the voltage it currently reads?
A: 6.75 kV
